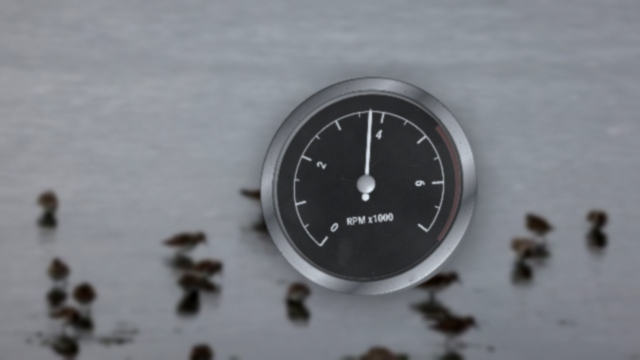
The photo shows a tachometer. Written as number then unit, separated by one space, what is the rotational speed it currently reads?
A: 3750 rpm
